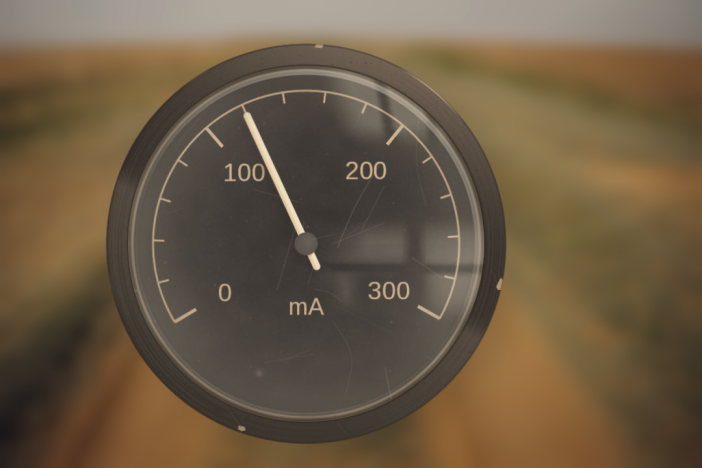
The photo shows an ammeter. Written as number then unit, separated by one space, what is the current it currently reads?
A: 120 mA
